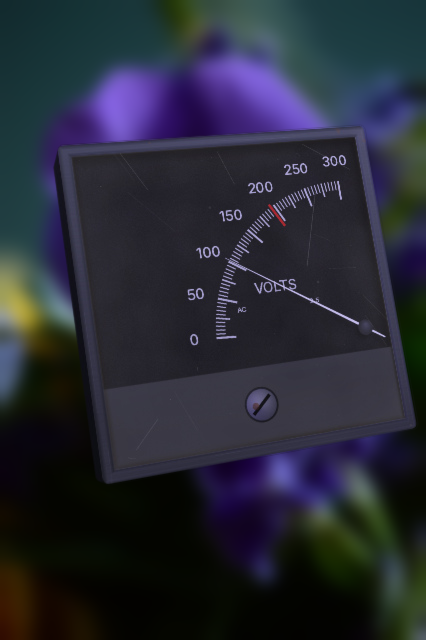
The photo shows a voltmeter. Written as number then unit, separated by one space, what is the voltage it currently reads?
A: 100 V
